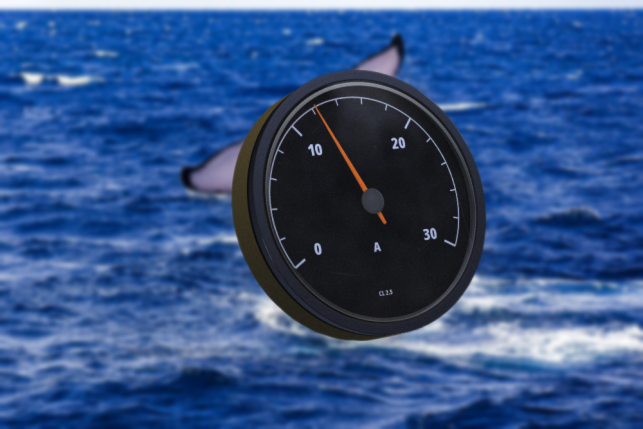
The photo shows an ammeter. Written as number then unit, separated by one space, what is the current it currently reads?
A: 12 A
